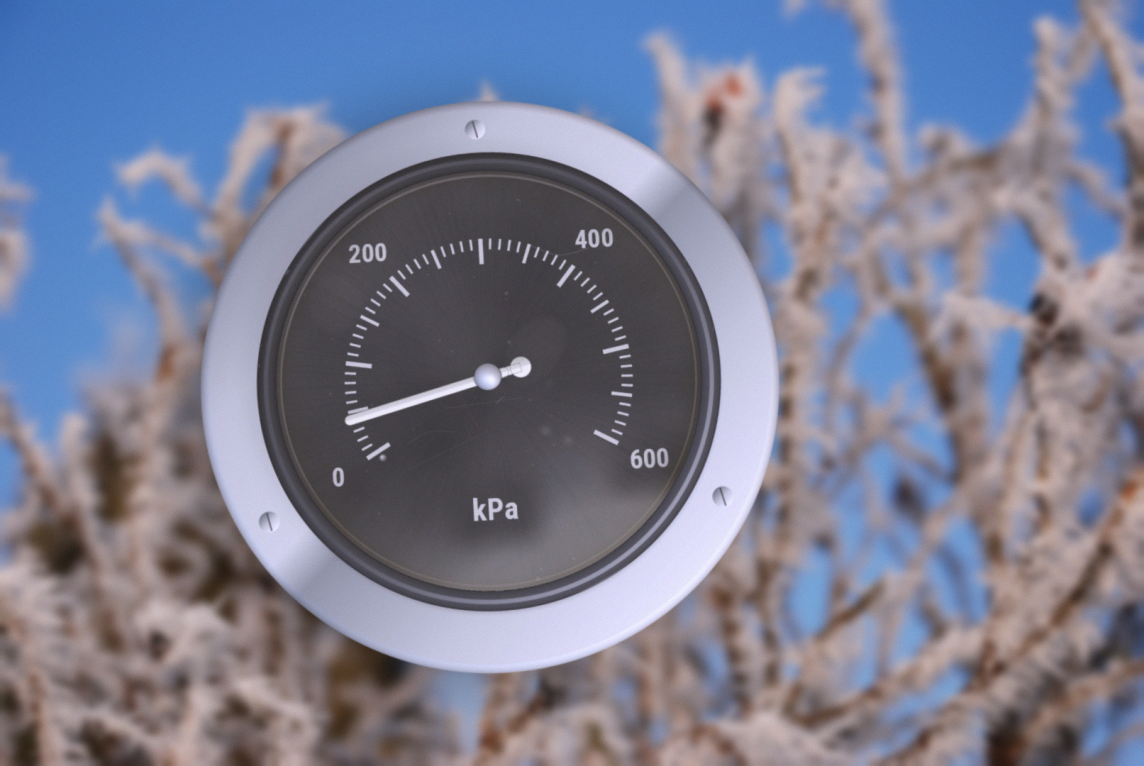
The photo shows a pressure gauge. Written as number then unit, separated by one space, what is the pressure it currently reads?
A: 40 kPa
